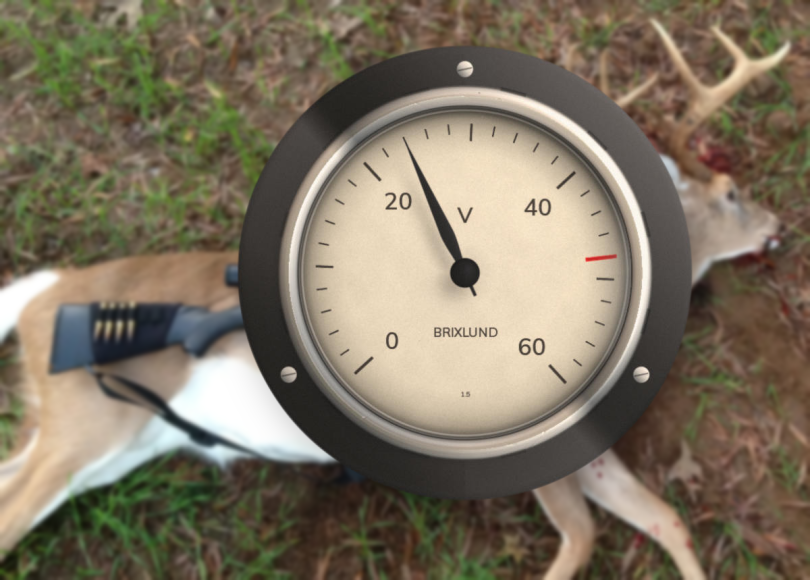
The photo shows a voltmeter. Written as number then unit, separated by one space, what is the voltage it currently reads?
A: 24 V
